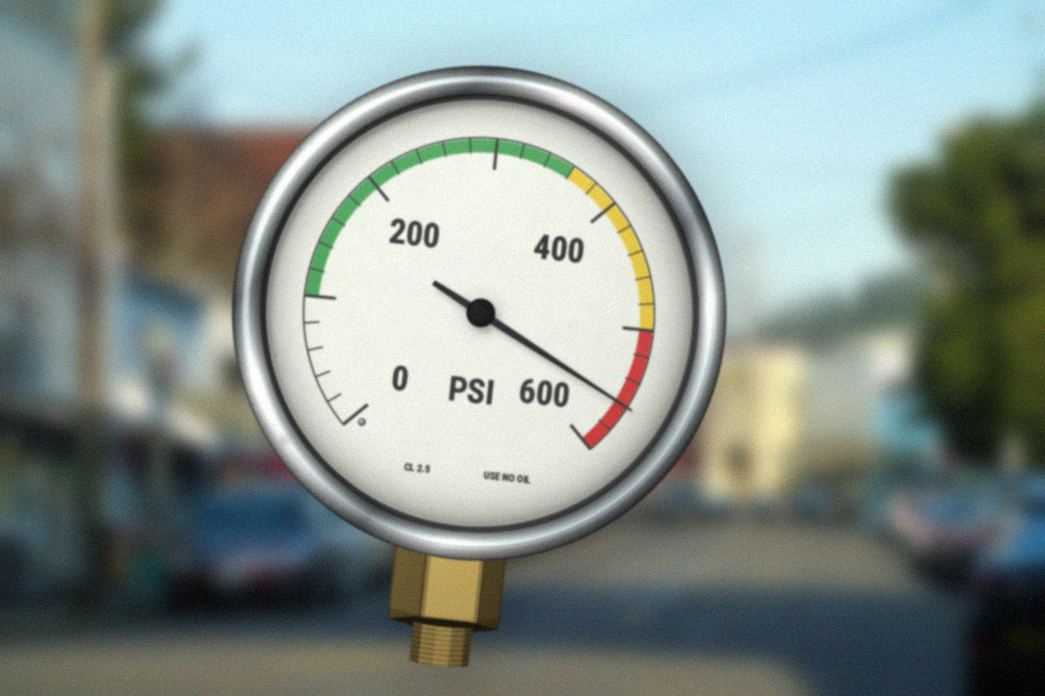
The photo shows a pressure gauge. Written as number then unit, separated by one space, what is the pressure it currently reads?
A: 560 psi
